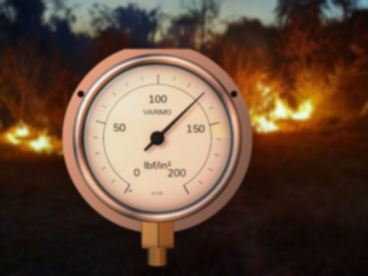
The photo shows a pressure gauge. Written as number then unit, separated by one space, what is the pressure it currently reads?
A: 130 psi
